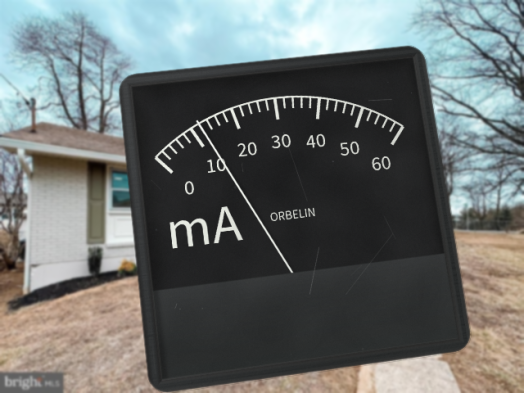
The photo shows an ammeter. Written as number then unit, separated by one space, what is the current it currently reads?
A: 12 mA
